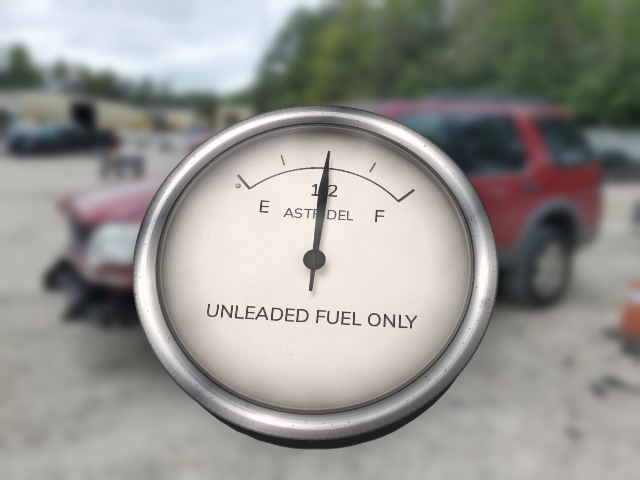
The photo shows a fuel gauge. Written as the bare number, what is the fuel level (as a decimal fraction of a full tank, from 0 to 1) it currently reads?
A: 0.5
